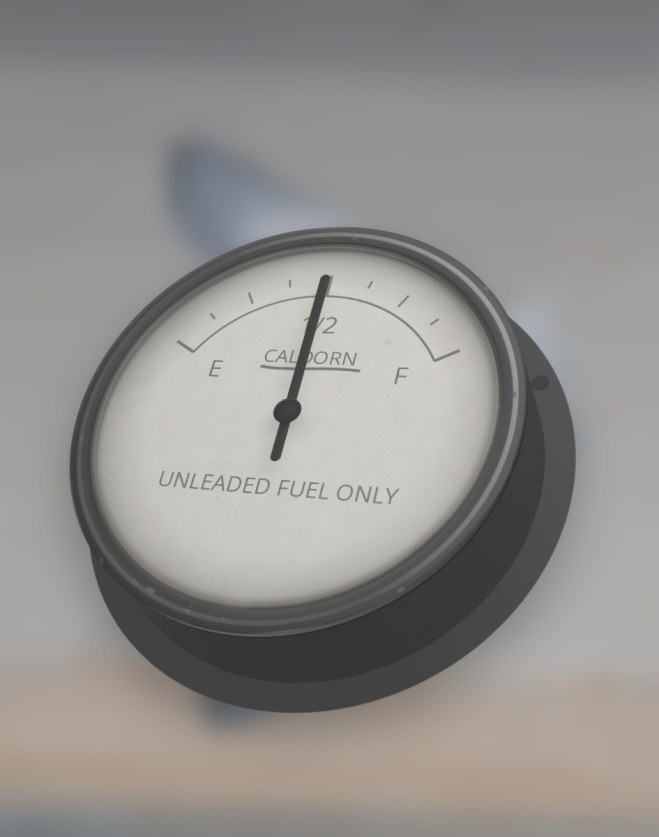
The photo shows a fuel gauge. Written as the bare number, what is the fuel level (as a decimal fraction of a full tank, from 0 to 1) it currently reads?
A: 0.5
